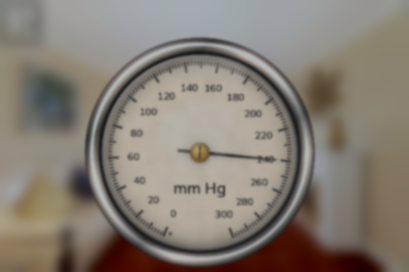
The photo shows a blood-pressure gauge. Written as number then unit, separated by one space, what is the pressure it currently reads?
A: 240 mmHg
